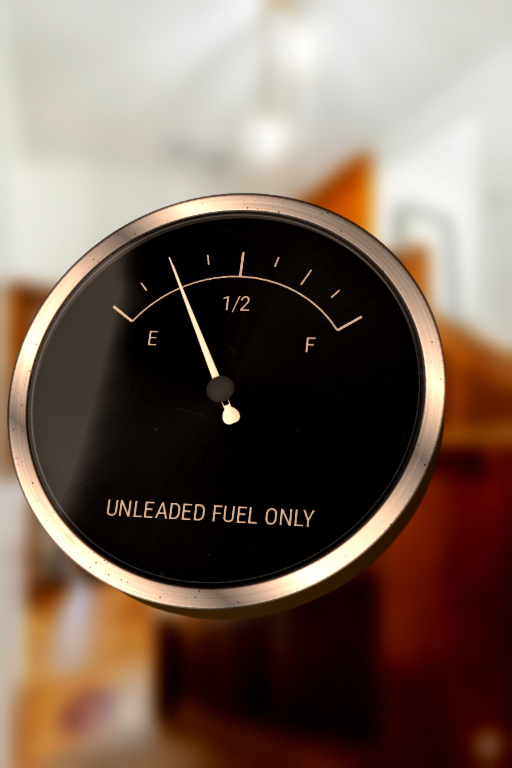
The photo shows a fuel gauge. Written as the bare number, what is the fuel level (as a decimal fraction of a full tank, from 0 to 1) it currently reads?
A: 0.25
